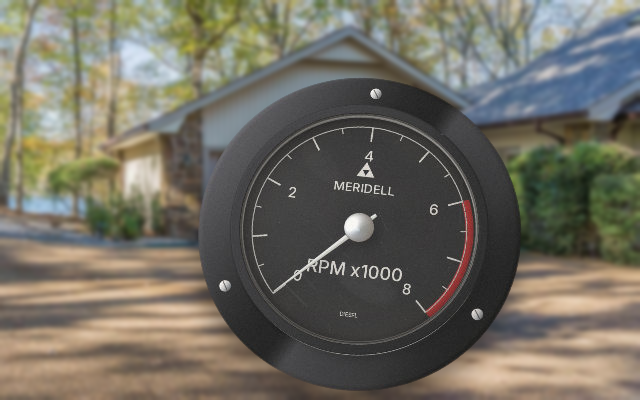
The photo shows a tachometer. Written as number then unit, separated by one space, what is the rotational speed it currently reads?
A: 0 rpm
